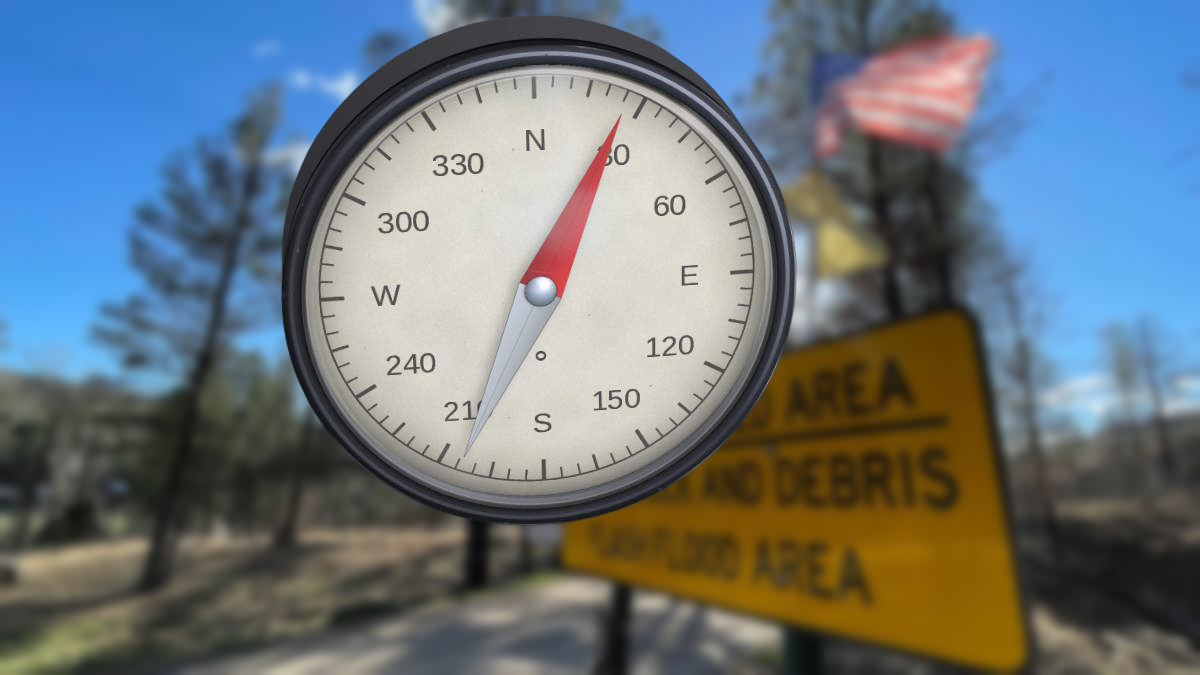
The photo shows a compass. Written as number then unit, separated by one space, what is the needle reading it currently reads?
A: 25 °
